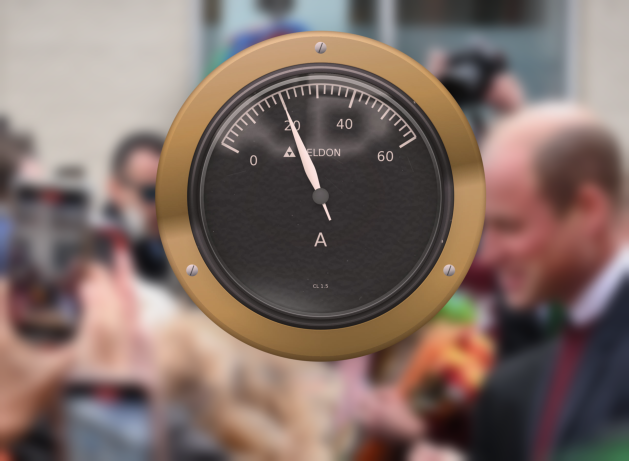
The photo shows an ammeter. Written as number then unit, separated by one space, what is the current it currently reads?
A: 20 A
